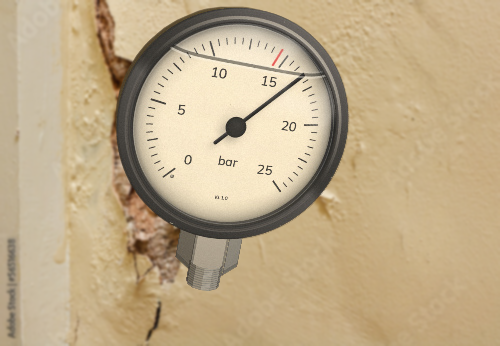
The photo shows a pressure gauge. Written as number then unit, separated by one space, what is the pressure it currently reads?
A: 16.5 bar
